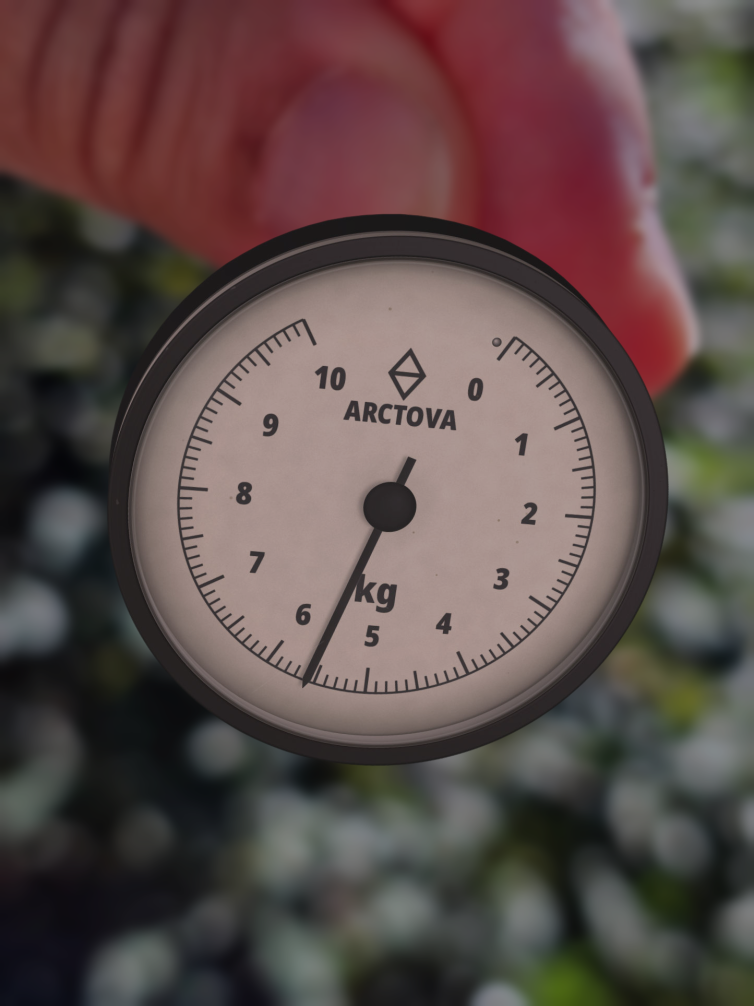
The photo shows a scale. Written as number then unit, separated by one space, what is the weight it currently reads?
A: 5.6 kg
